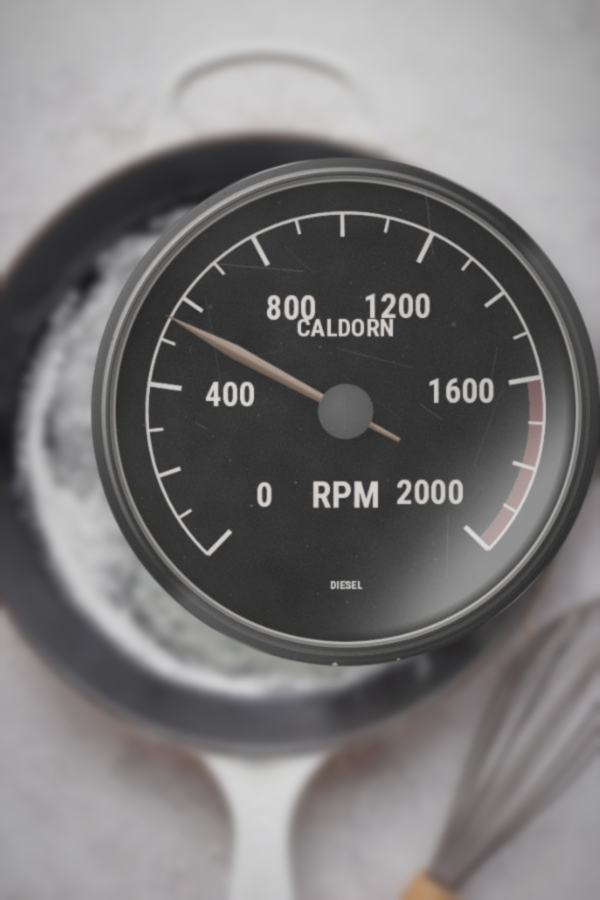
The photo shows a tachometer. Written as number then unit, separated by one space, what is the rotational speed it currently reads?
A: 550 rpm
